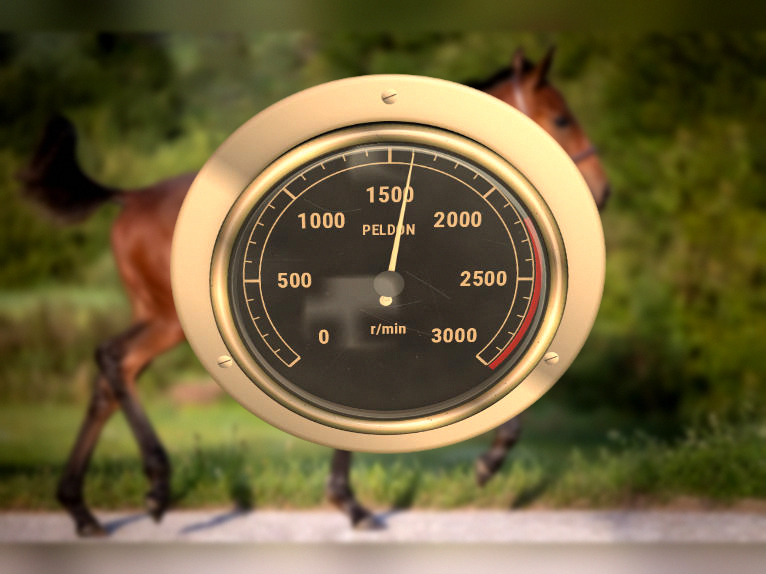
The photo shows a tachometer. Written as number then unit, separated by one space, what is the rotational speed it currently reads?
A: 1600 rpm
